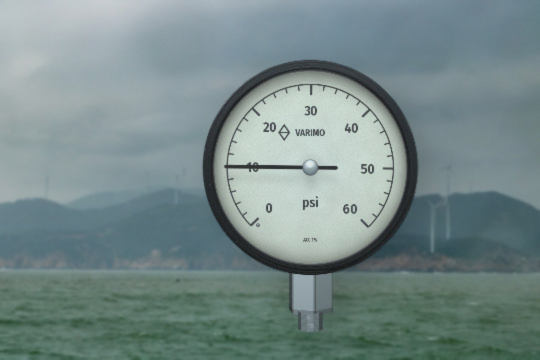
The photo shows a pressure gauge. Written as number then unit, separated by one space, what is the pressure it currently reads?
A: 10 psi
